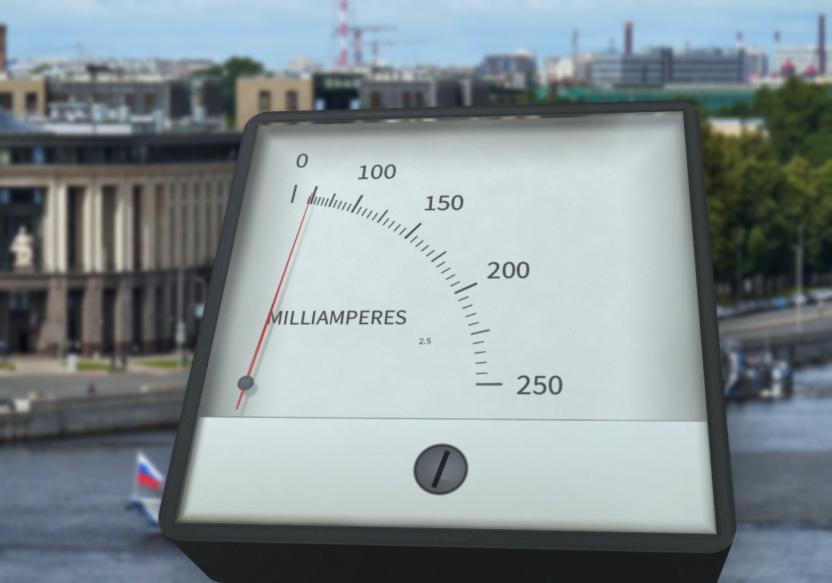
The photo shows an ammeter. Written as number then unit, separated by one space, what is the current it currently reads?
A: 50 mA
